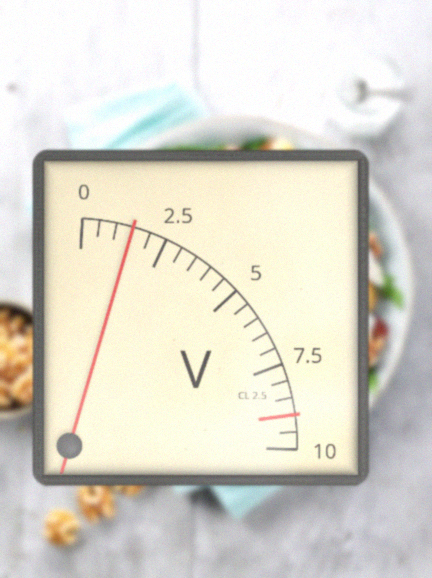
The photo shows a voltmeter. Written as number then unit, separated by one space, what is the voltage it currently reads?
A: 1.5 V
